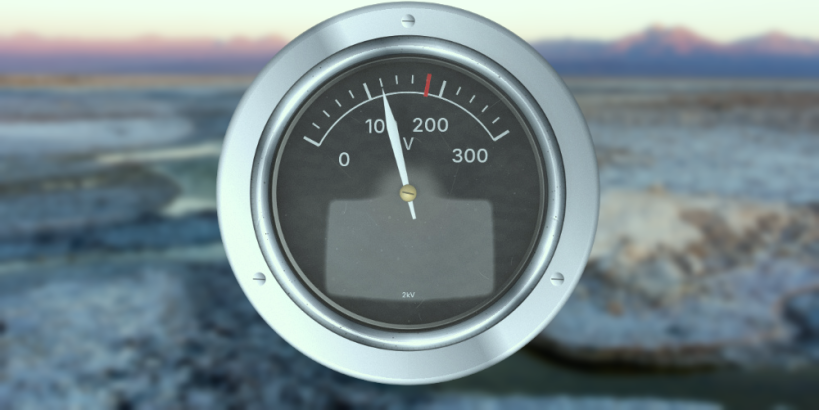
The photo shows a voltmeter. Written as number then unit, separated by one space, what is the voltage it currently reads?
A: 120 V
